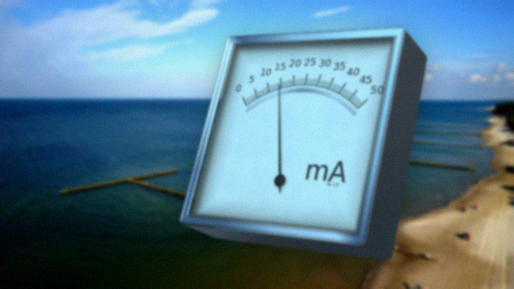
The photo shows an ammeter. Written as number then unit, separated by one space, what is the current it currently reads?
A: 15 mA
